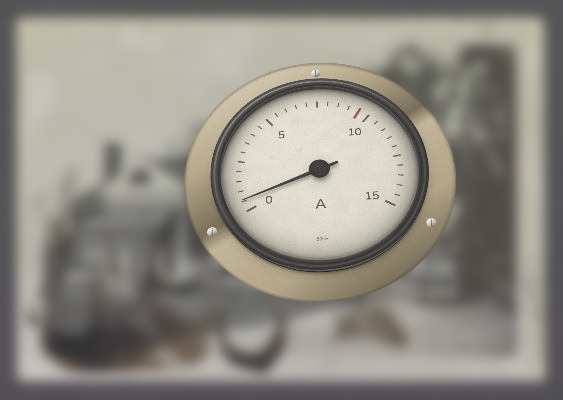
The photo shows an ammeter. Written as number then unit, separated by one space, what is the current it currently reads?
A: 0.5 A
